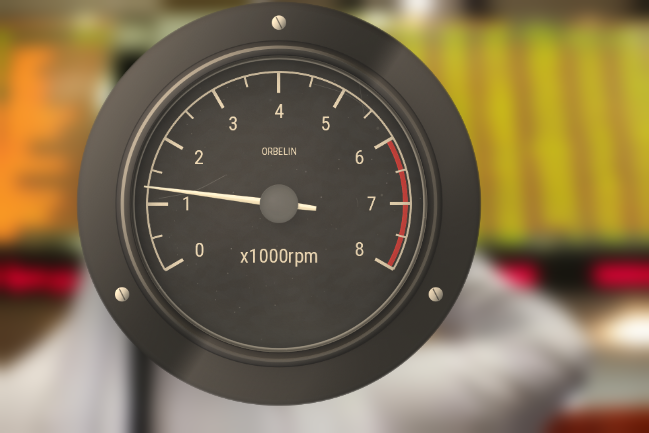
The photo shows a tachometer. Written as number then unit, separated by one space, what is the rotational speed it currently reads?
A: 1250 rpm
